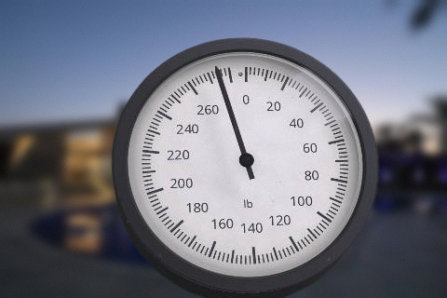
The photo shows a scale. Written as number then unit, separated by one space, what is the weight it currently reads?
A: 274 lb
